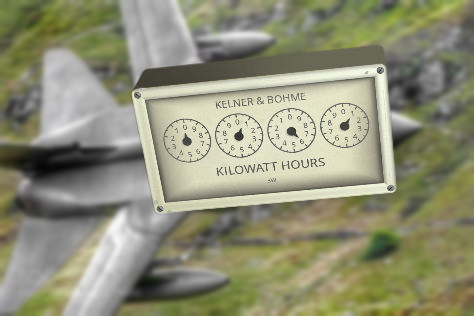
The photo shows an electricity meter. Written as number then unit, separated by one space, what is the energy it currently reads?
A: 61 kWh
